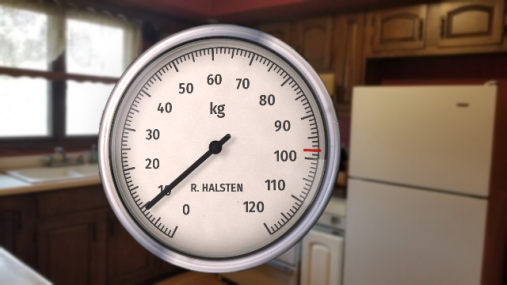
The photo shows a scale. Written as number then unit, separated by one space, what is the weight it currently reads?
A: 9 kg
